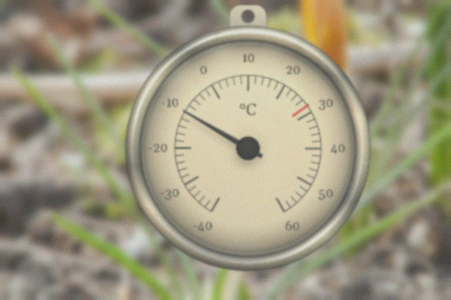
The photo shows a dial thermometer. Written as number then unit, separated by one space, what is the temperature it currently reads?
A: -10 °C
